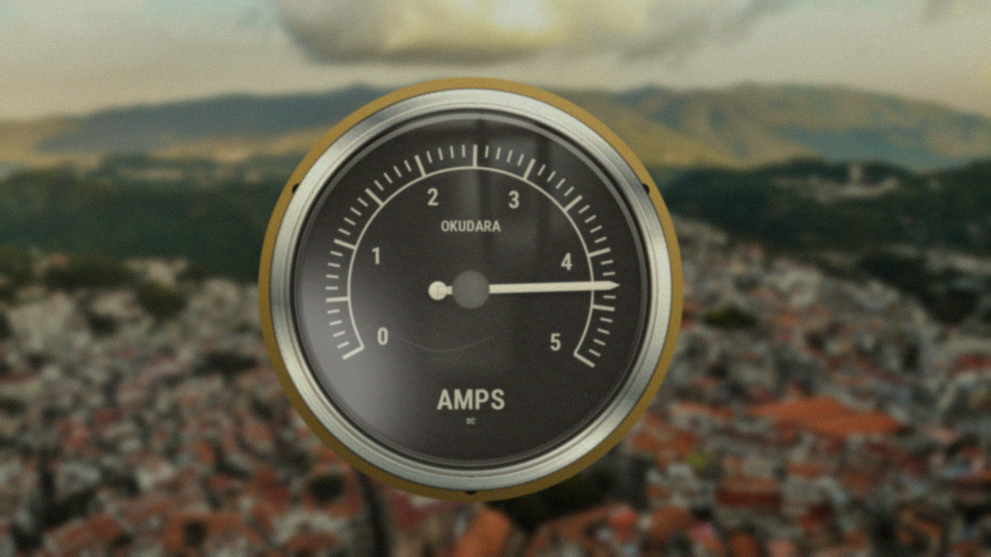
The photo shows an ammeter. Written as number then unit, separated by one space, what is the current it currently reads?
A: 4.3 A
